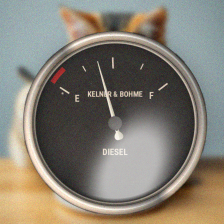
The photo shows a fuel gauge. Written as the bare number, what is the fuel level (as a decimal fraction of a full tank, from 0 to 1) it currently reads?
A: 0.375
